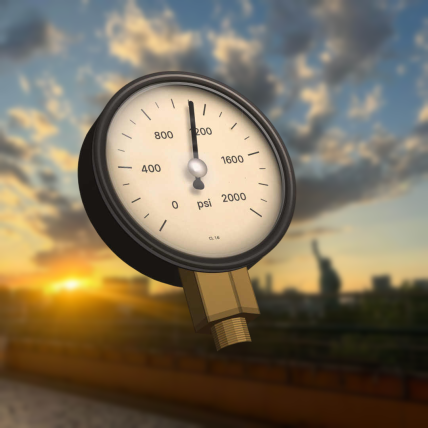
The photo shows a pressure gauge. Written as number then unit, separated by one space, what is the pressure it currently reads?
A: 1100 psi
